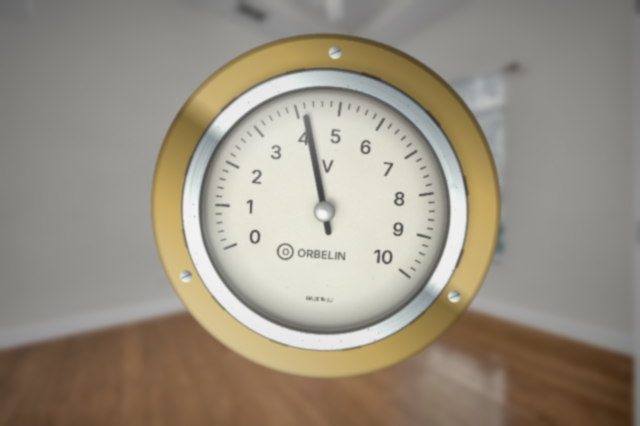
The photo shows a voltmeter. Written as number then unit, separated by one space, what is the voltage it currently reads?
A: 4.2 V
